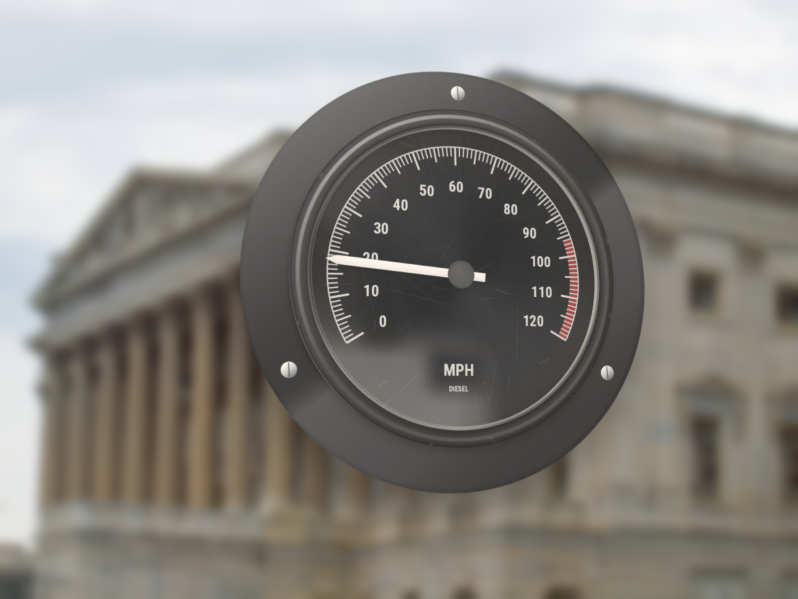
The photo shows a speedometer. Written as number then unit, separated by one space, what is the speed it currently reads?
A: 18 mph
